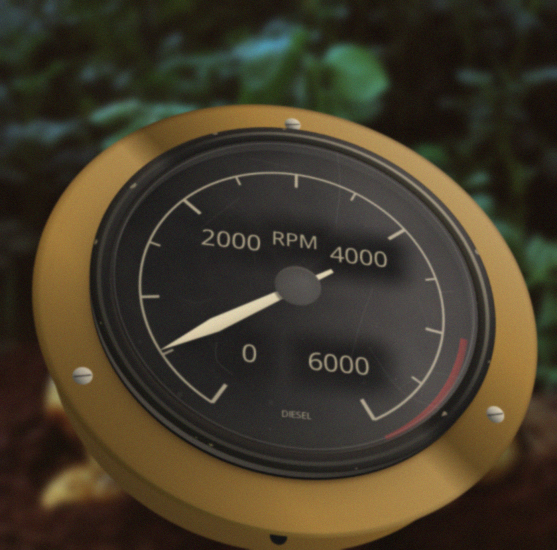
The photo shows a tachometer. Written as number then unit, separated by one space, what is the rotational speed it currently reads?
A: 500 rpm
